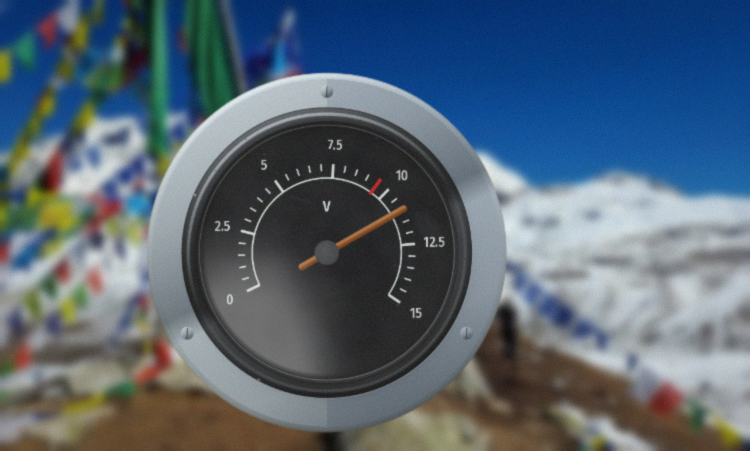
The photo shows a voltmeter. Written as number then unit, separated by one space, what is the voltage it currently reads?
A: 11 V
